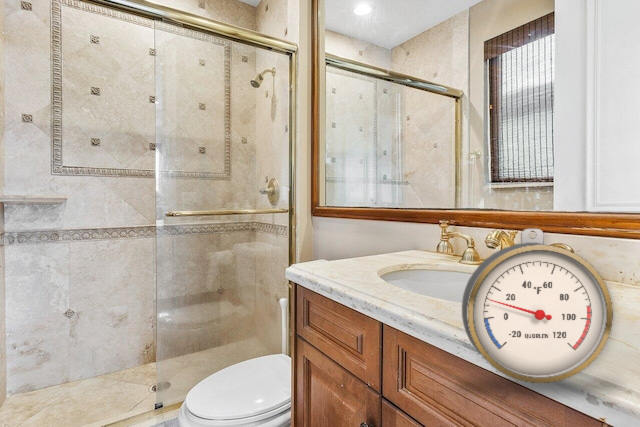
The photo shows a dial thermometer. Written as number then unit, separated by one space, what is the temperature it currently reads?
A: 12 °F
